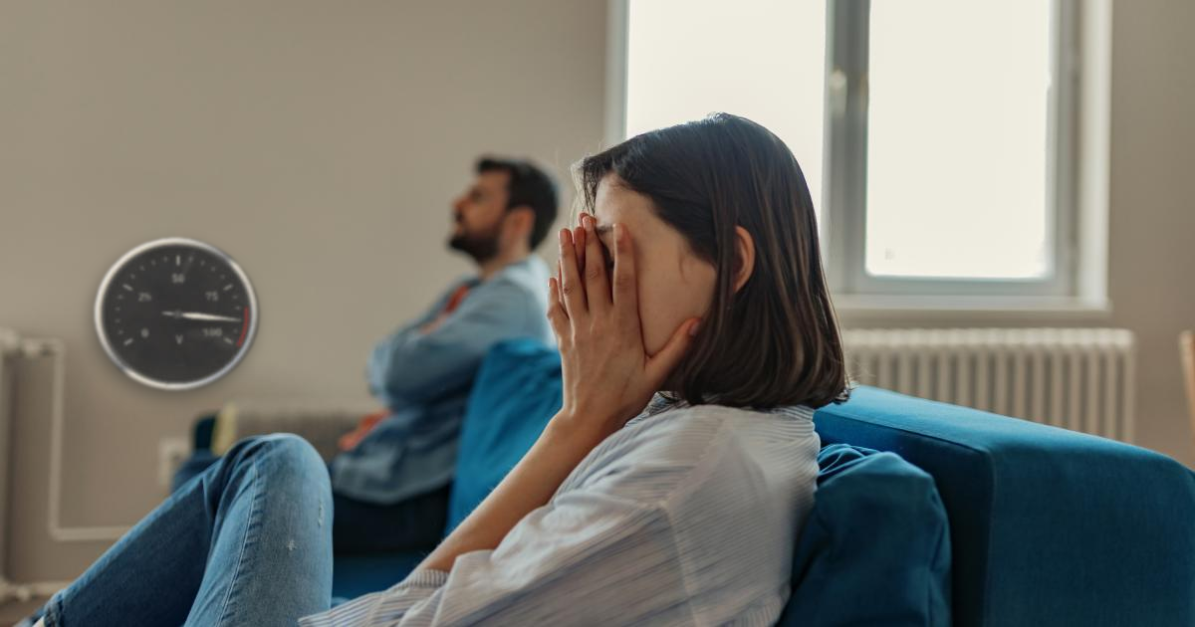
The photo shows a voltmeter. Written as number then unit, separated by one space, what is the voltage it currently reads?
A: 90 V
